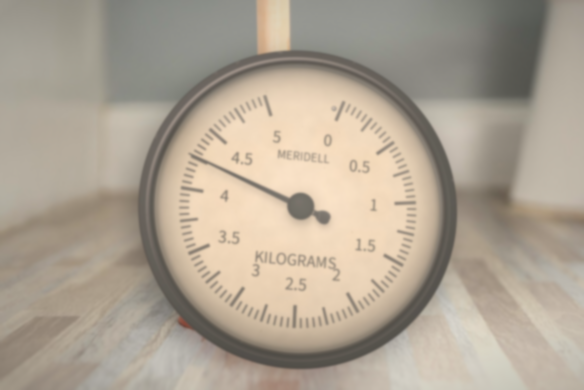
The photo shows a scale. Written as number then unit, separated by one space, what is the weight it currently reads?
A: 4.25 kg
